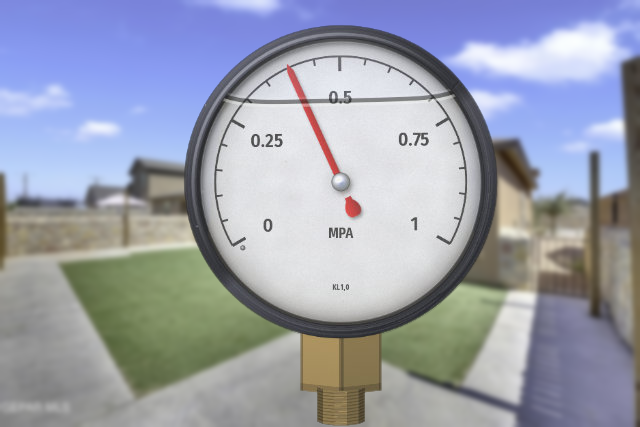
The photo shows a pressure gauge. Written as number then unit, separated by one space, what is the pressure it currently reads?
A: 0.4 MPa
